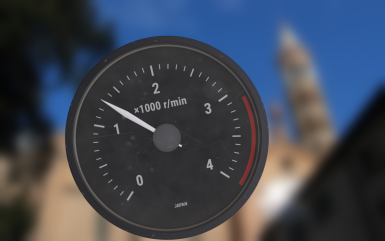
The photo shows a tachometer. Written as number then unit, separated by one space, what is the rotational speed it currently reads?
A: 1300 rpm
